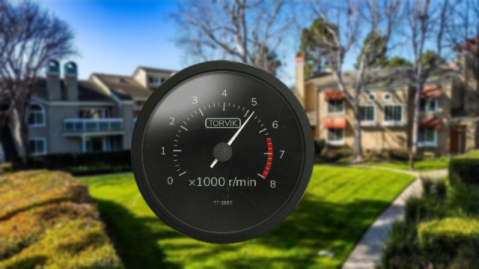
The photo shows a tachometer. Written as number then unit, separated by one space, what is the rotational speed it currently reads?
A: 5200 rpm
